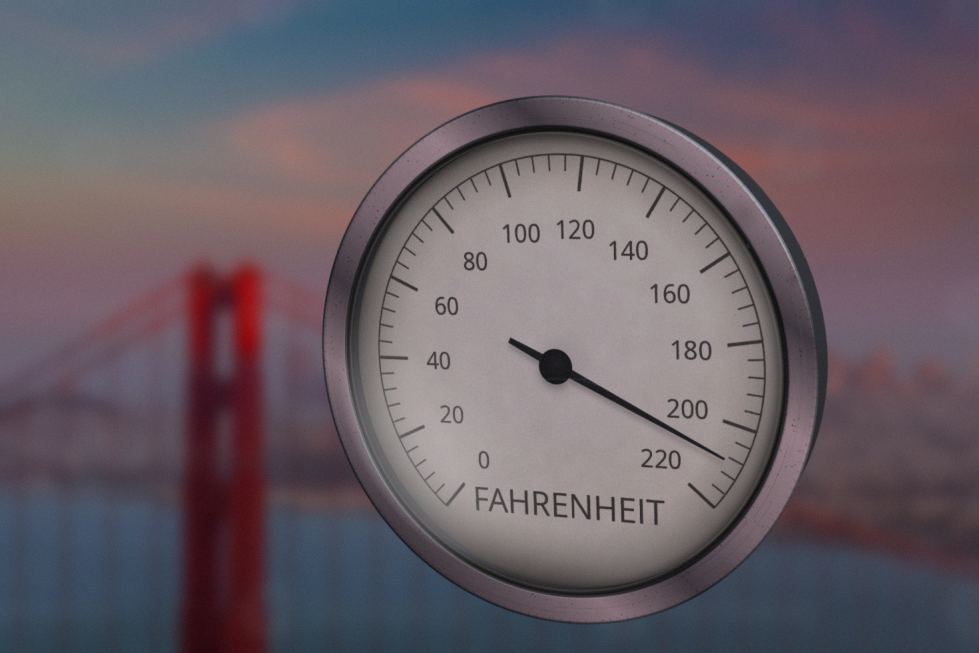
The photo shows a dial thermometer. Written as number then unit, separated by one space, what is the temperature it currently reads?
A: 208 °F
